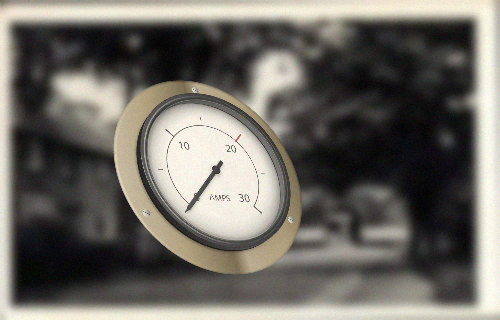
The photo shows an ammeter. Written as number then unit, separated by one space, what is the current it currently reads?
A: 0 A
